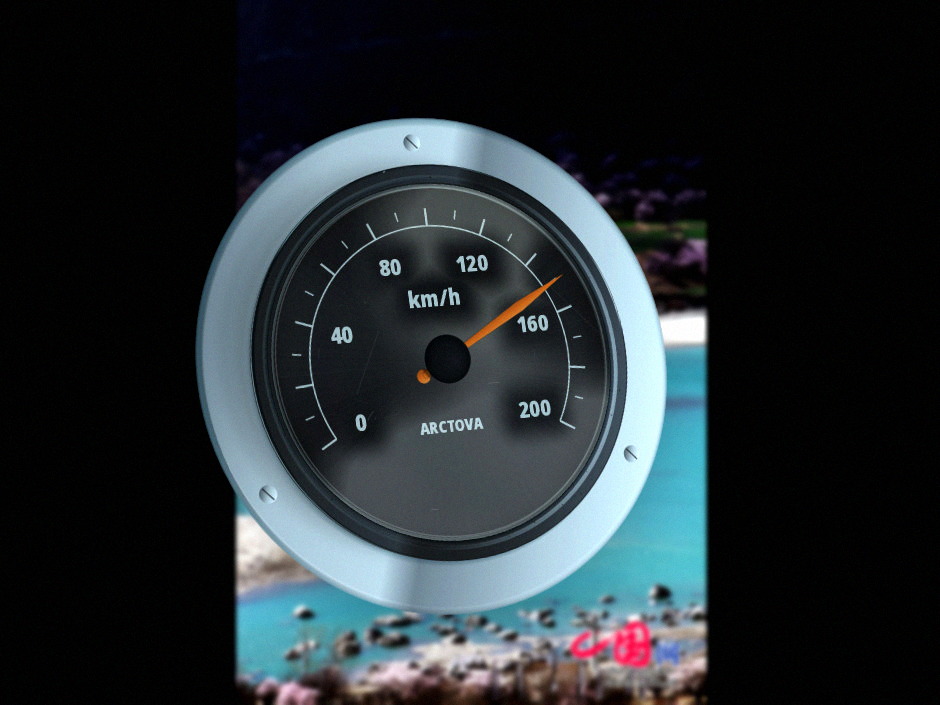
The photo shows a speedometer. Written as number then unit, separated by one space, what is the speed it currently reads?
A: 150 km/h
